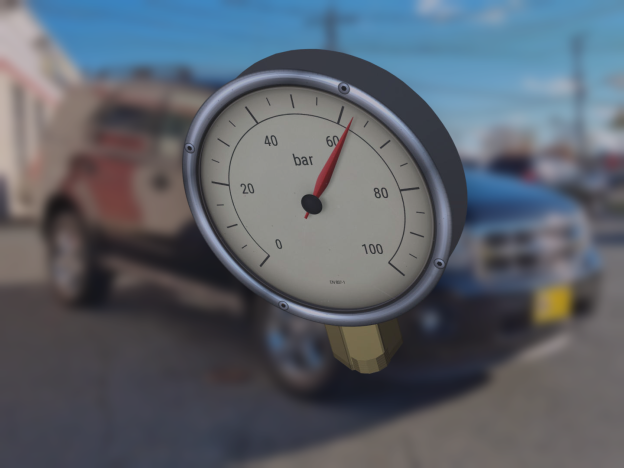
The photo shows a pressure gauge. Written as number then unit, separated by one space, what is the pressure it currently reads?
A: 62.5 bar
